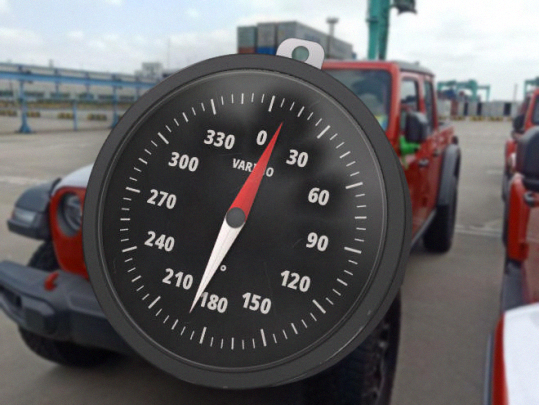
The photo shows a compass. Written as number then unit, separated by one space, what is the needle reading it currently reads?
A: 10 °
